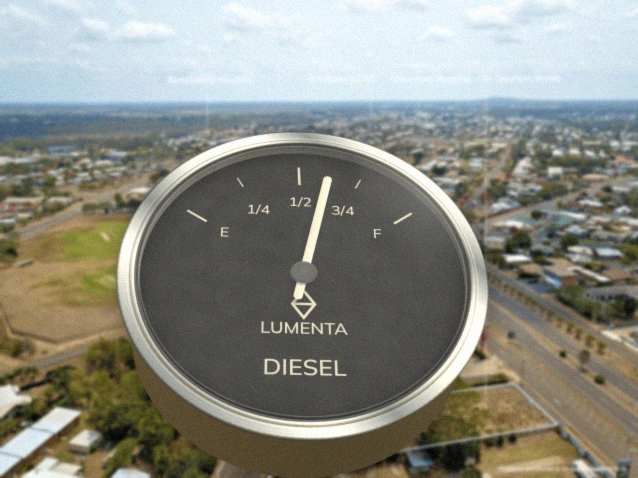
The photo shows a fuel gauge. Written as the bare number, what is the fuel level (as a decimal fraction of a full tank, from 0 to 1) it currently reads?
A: 0.625
